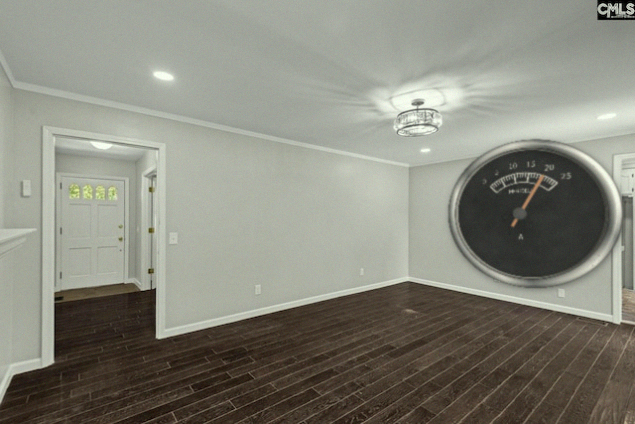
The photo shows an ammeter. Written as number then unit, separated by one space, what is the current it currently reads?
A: 20 A
